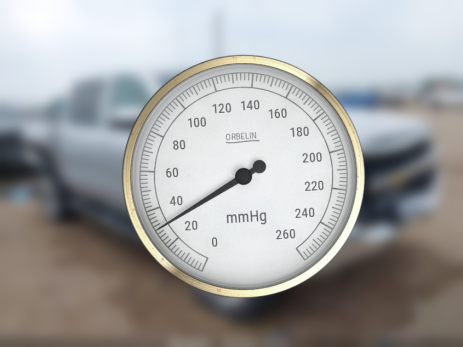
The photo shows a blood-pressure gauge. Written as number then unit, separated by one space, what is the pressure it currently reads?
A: 30 mmHg
